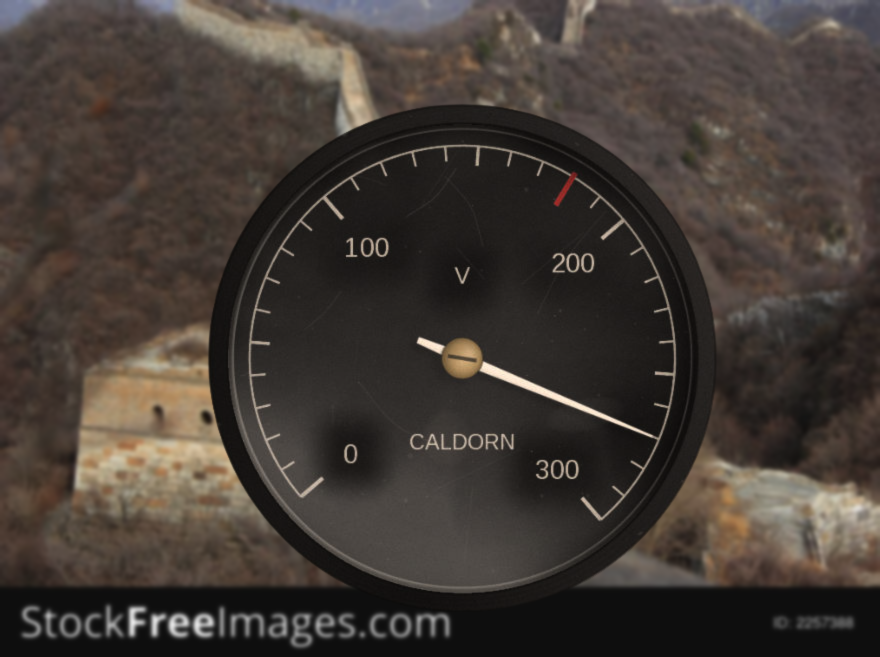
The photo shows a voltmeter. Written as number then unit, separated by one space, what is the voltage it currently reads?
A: 270 V
